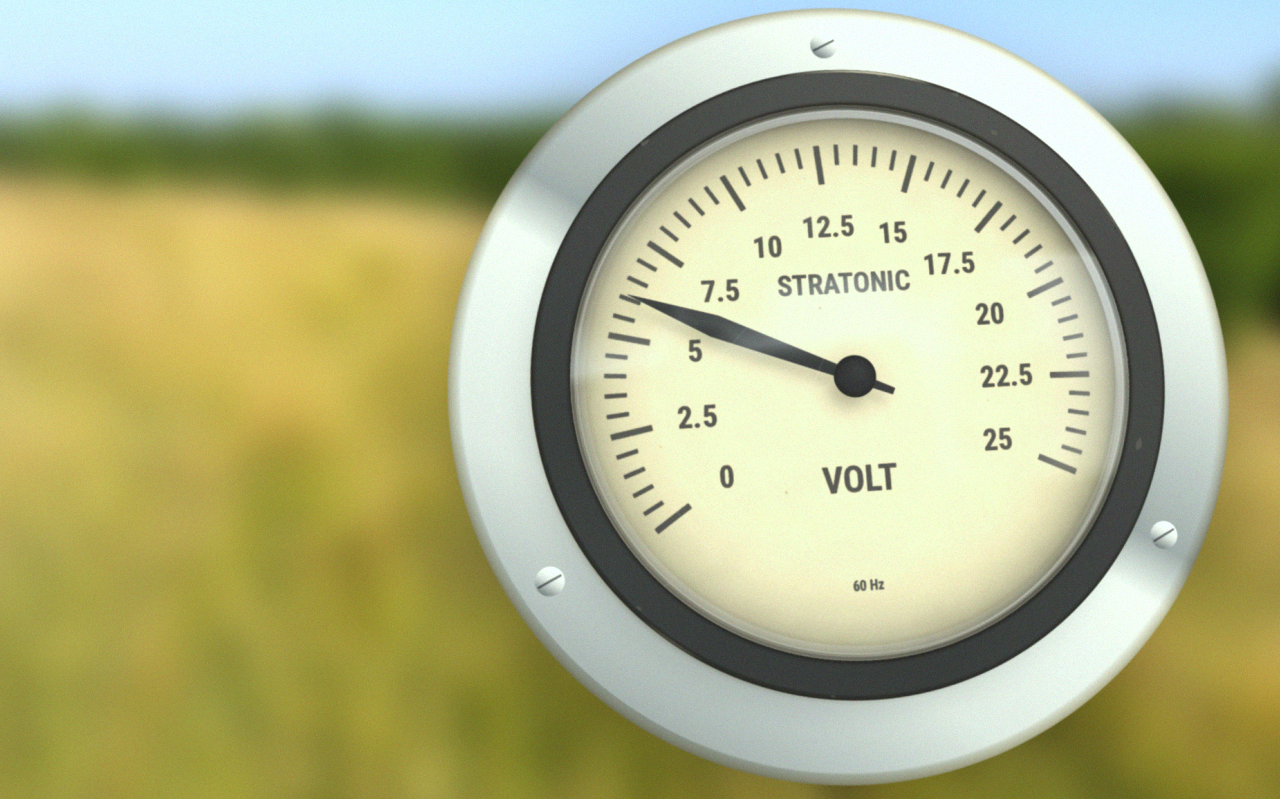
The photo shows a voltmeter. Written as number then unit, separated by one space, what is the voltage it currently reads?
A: 6 V
